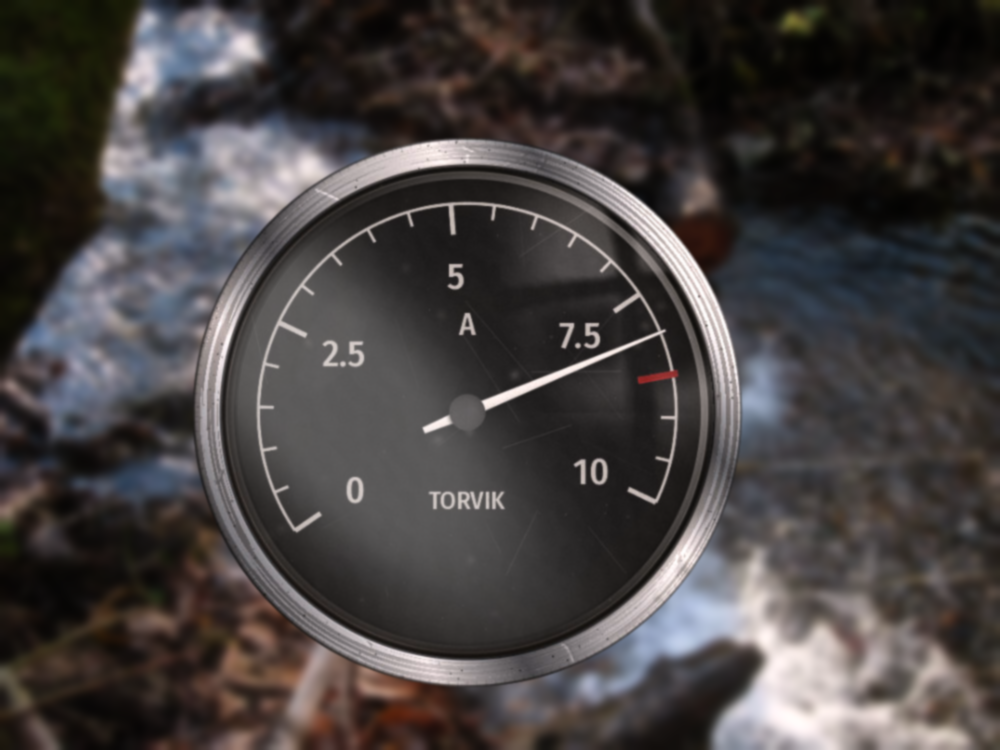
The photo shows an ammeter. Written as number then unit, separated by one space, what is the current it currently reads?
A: 8 A
